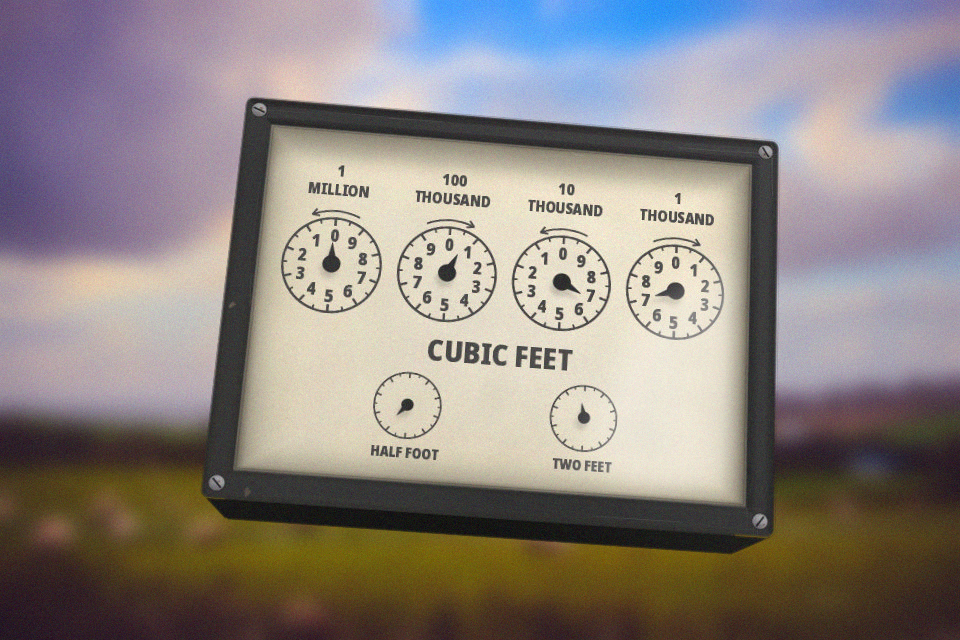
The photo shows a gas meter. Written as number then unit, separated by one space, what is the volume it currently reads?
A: 6700 ft³
